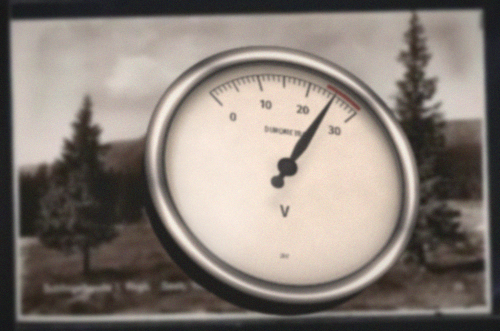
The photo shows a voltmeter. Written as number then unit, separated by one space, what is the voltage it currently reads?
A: 25 V
